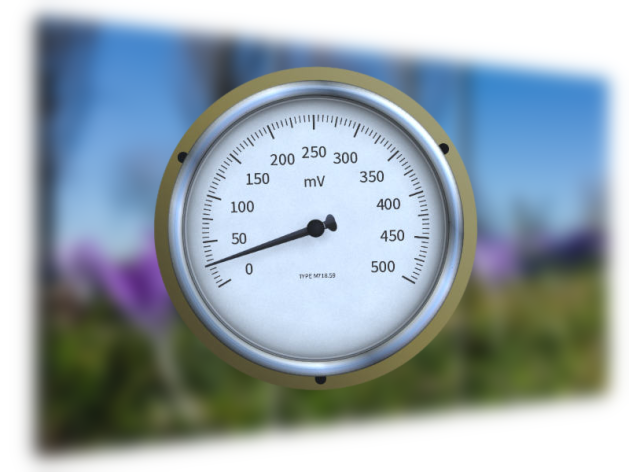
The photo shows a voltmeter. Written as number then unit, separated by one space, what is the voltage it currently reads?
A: 25 mV
